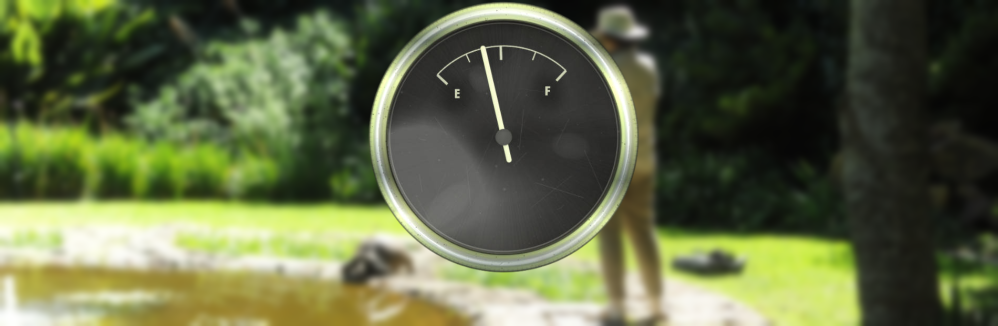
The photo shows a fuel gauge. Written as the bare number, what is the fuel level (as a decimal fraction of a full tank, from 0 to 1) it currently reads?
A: 0.375
